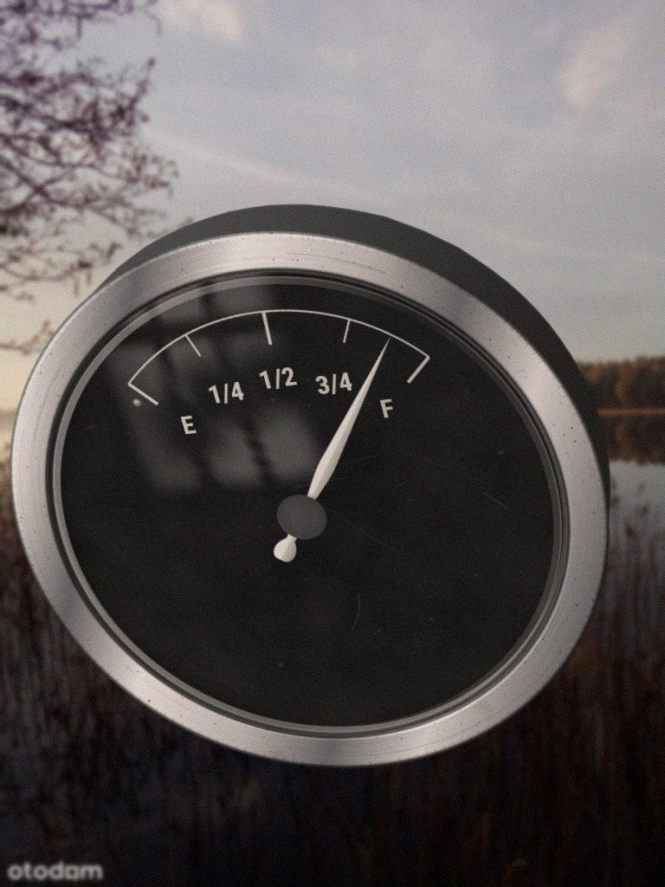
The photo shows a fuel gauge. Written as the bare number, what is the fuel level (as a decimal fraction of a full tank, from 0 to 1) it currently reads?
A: 0.875
